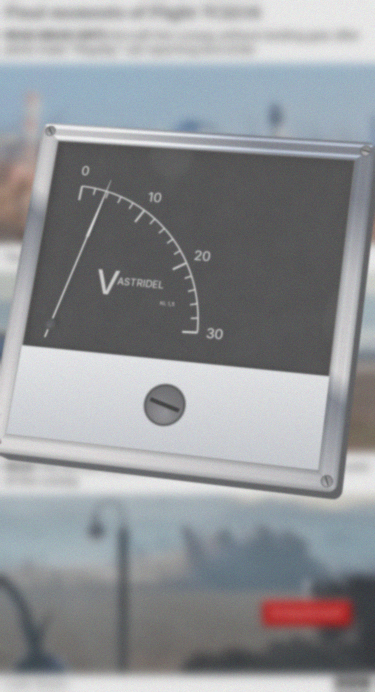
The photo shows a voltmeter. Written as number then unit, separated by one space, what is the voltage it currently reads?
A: 4 V
